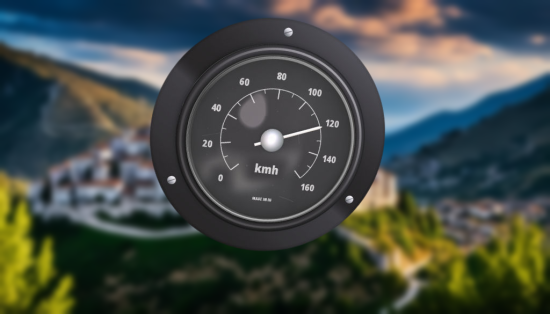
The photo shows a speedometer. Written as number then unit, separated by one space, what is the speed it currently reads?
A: 120 km/h
